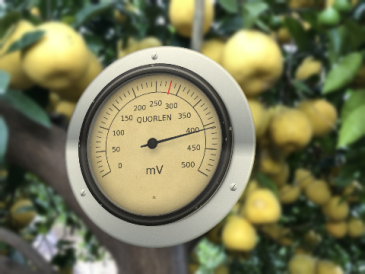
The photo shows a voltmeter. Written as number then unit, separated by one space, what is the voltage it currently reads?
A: 410 mV
